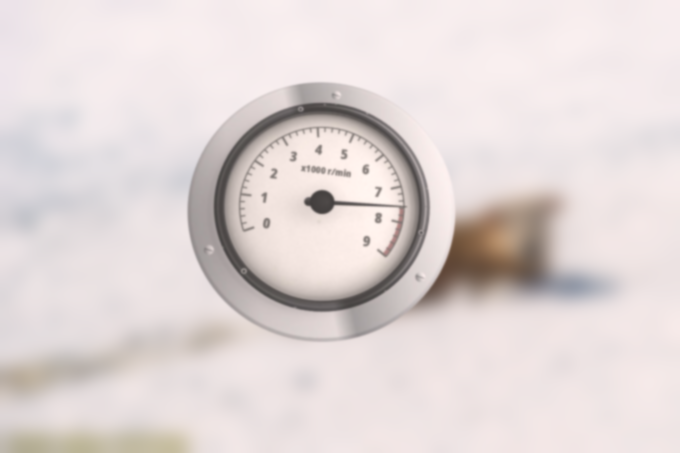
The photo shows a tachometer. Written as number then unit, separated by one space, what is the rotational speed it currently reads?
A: 7600 rpm
